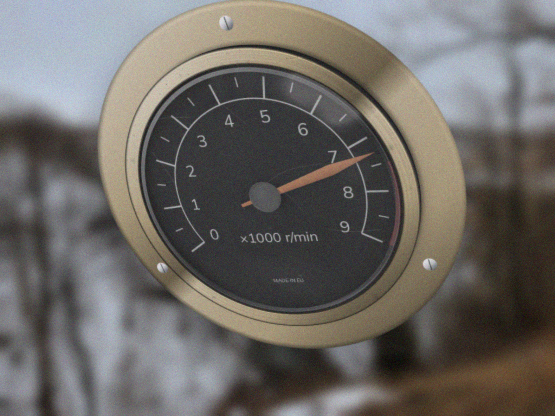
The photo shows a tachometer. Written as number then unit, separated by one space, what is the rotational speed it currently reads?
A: 7250 rpm
